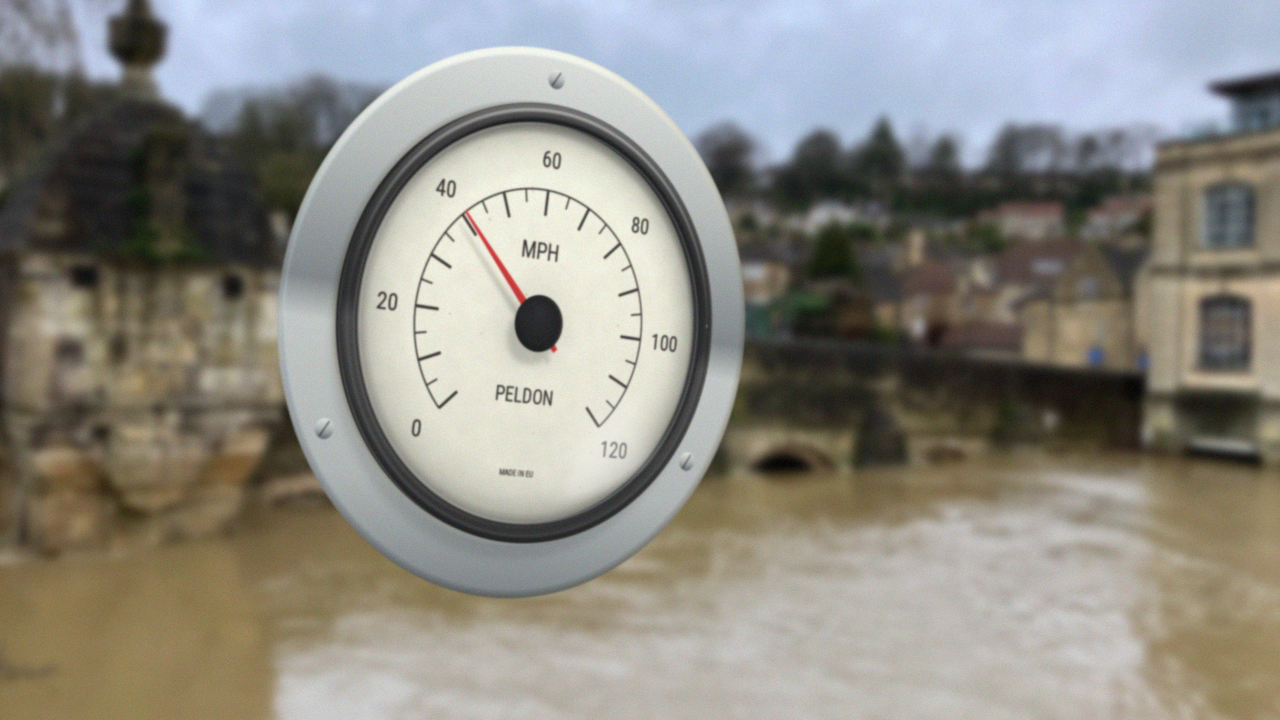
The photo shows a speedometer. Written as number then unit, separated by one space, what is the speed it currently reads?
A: 40 mph
